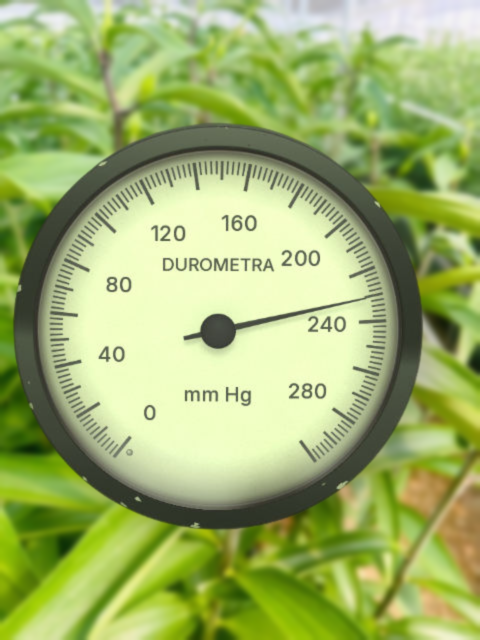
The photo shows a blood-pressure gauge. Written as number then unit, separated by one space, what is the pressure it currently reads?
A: 230 mmHg
